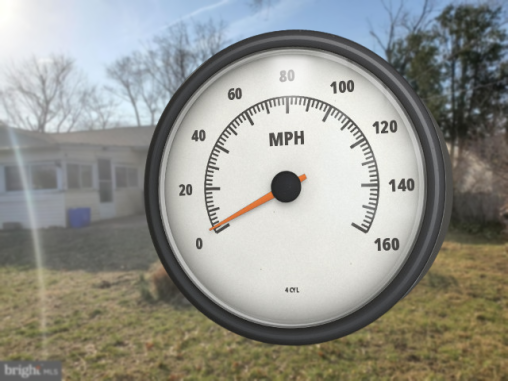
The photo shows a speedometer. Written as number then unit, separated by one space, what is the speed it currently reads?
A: 2 mph
